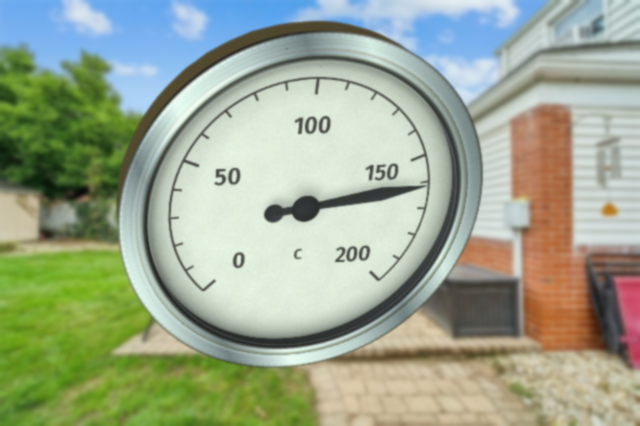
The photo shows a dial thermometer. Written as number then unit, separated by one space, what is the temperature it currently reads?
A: 160 °C
